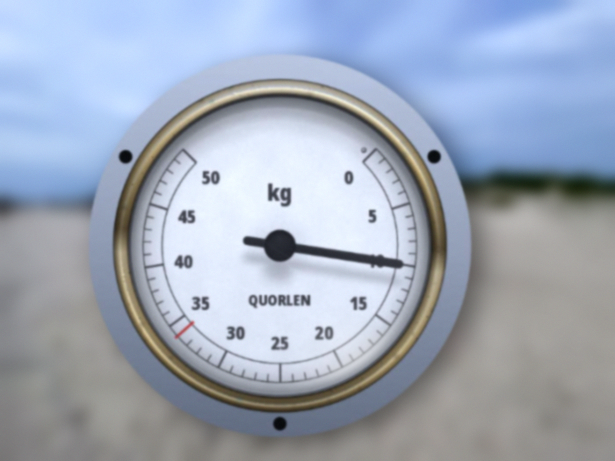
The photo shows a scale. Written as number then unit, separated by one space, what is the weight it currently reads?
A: 10 kg
